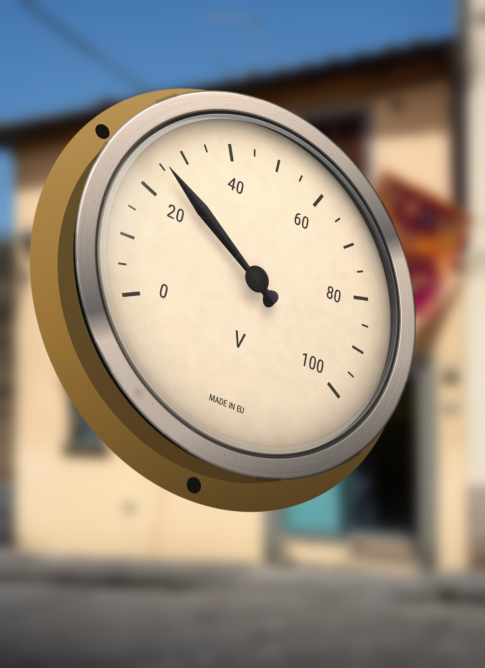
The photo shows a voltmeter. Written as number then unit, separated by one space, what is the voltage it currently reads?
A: 25 V
